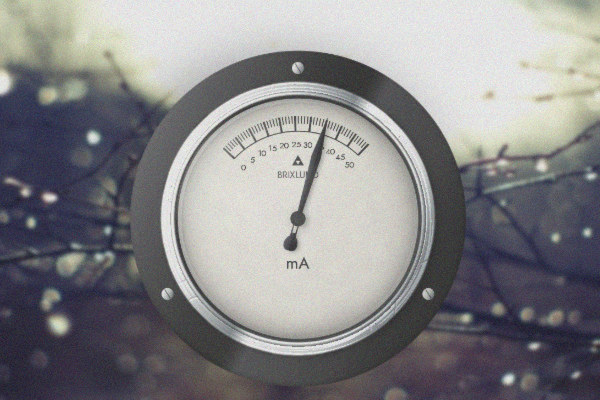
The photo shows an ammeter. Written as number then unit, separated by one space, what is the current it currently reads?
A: 35 mA
